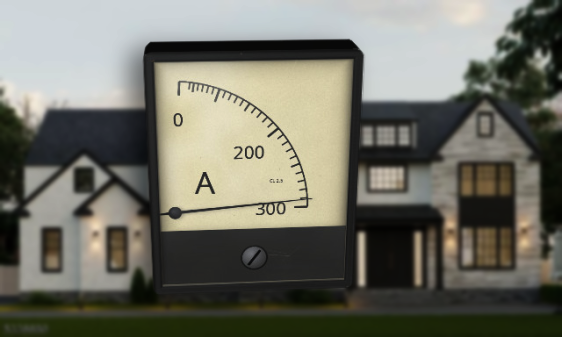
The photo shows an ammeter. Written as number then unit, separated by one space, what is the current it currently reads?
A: 290 A
